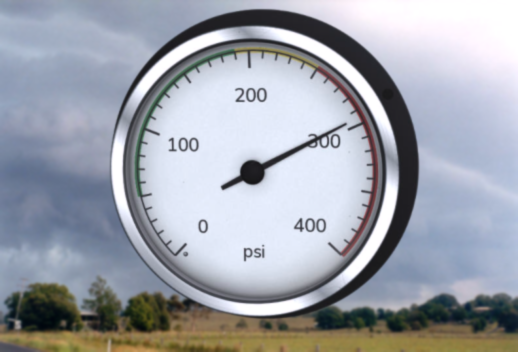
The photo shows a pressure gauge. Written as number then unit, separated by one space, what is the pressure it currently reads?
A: 295 psi
